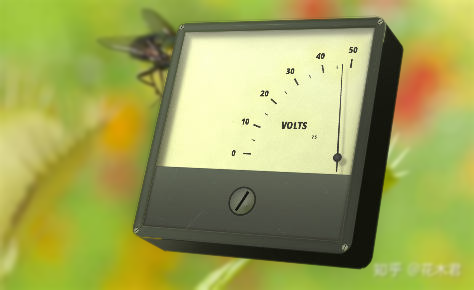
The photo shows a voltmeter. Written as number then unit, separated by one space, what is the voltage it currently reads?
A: 47.5 V
